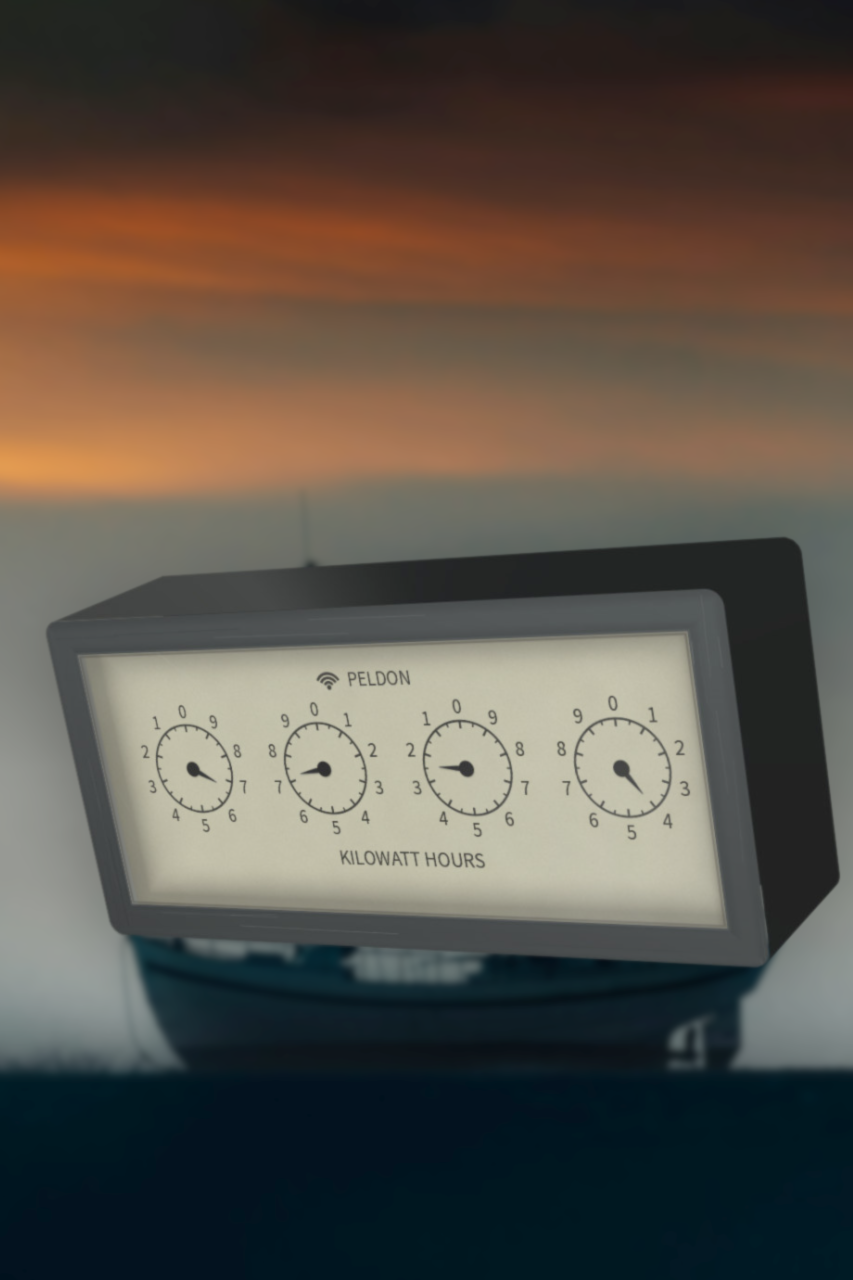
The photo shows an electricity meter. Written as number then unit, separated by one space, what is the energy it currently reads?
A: 6724 kWh
